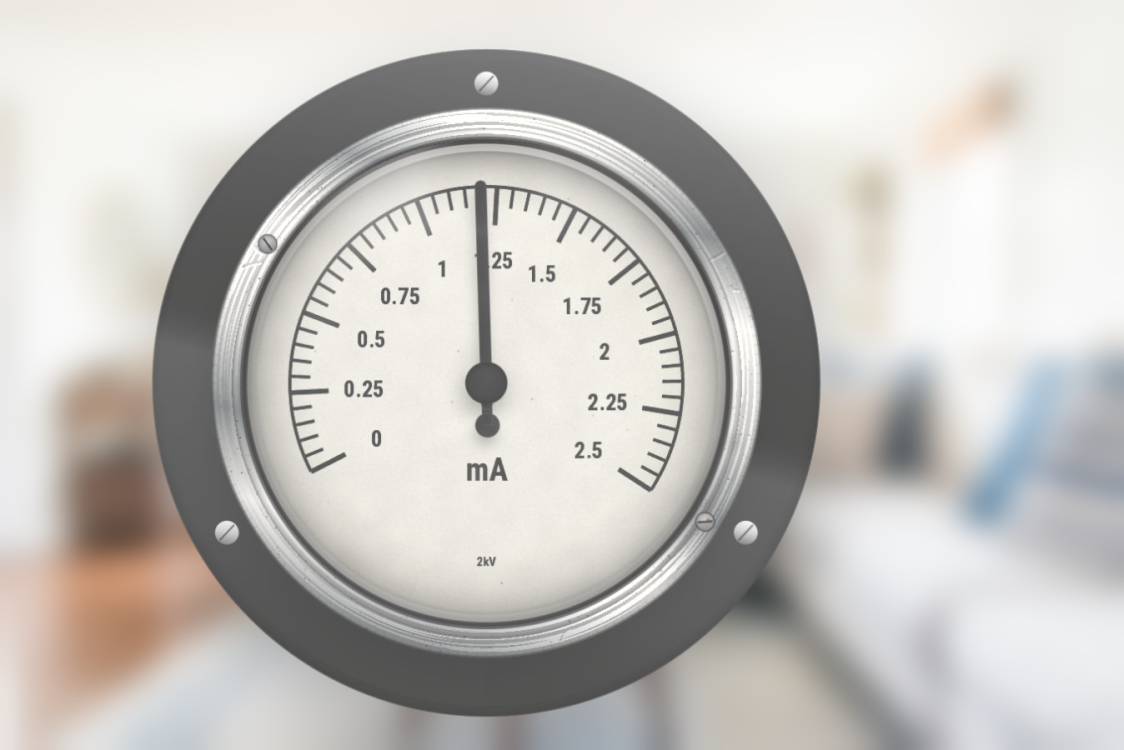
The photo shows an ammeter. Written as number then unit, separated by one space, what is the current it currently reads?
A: 1.2 mA
